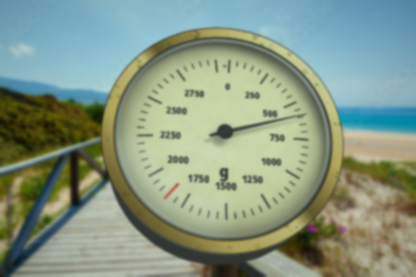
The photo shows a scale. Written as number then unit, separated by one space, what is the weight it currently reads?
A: 600 g
